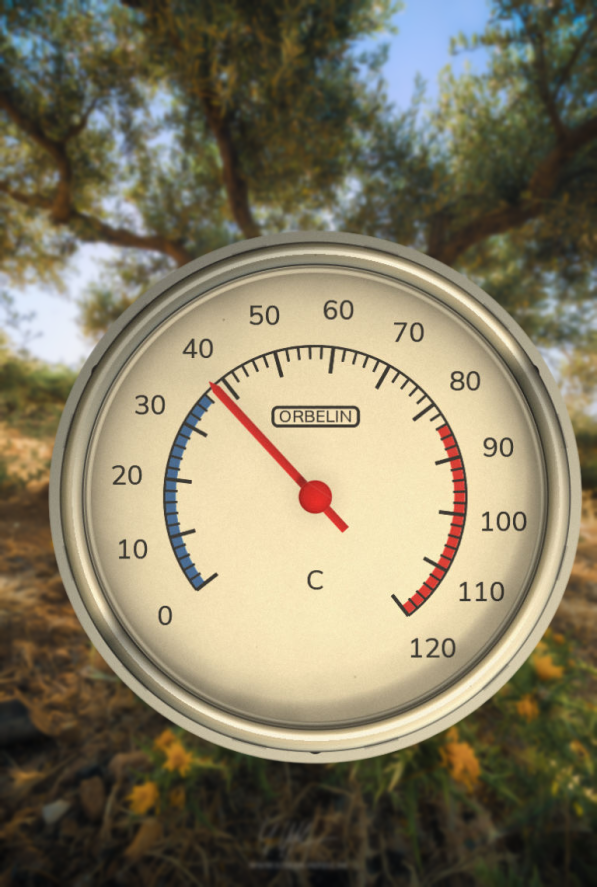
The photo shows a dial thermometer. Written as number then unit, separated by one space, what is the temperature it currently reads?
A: 38 °C
